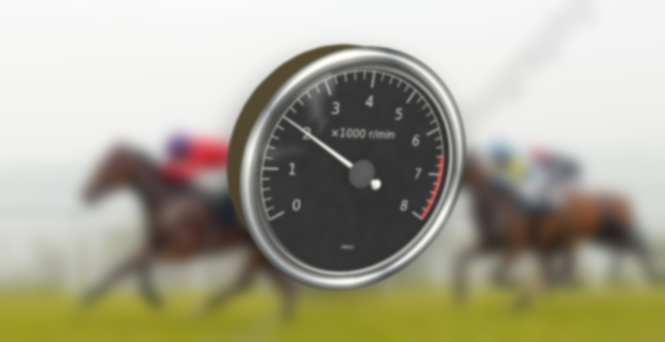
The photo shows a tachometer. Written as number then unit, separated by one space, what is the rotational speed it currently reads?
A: 2000 rpm
